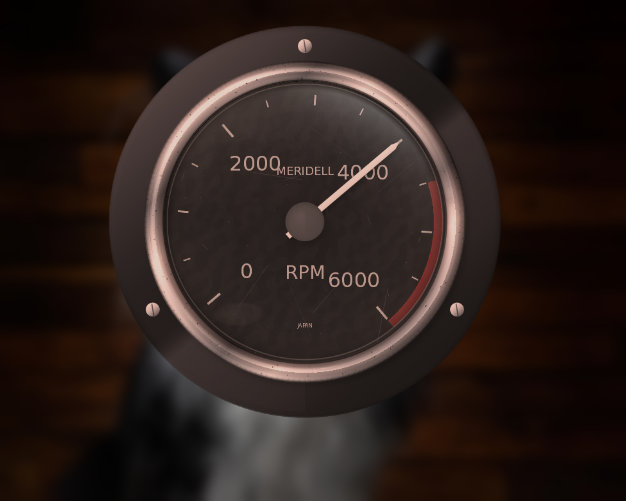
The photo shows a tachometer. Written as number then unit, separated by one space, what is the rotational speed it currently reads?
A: 4000 rpm
